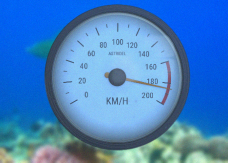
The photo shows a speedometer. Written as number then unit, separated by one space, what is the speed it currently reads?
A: 185 km/h
